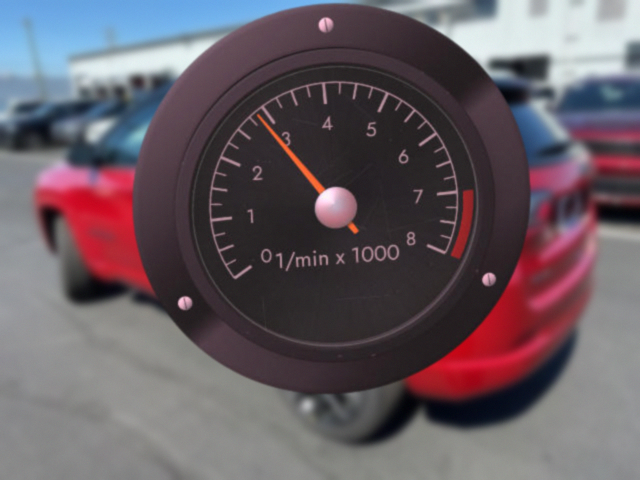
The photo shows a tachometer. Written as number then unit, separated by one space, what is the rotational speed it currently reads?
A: 2875 rpm
